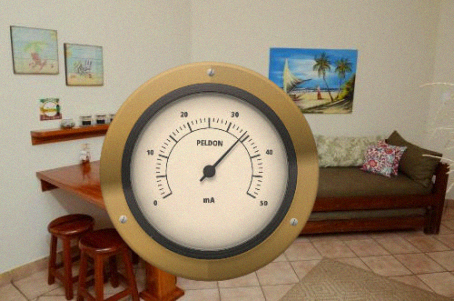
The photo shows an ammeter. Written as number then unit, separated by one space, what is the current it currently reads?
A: 34 mA
